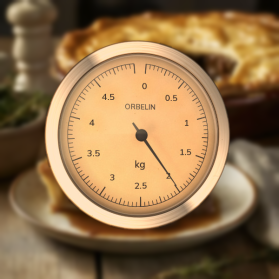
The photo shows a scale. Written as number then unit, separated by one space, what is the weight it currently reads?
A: 2 kg
